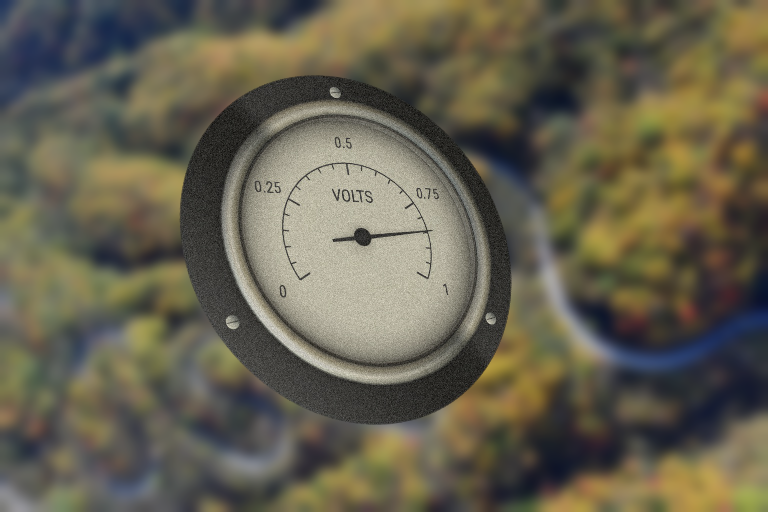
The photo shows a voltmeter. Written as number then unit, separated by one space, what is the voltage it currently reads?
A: 0.85 V
